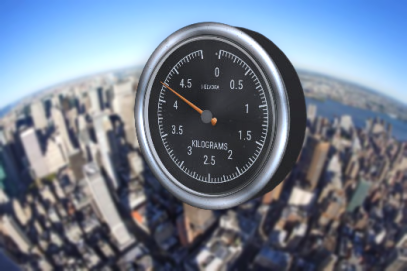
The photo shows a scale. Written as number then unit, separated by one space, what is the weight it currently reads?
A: 4.25 kg
